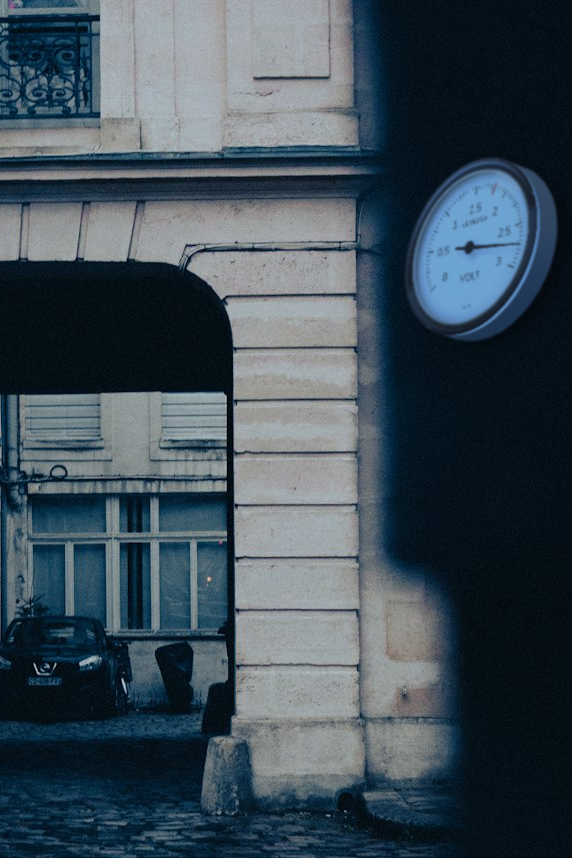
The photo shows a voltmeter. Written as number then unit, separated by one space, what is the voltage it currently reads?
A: 2.75 V
